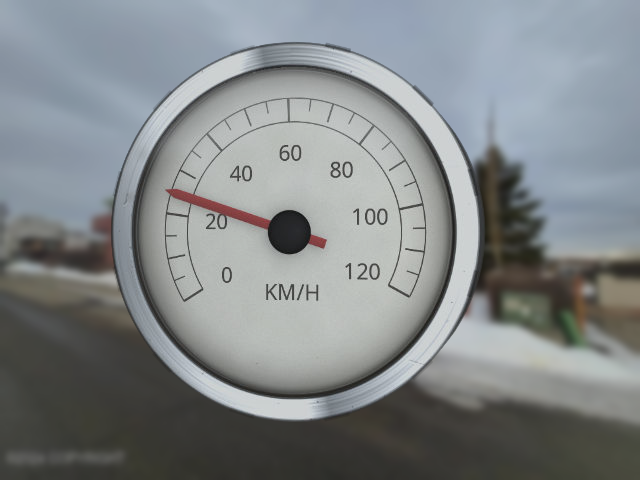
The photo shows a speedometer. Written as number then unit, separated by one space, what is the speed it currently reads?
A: 25 km/h
